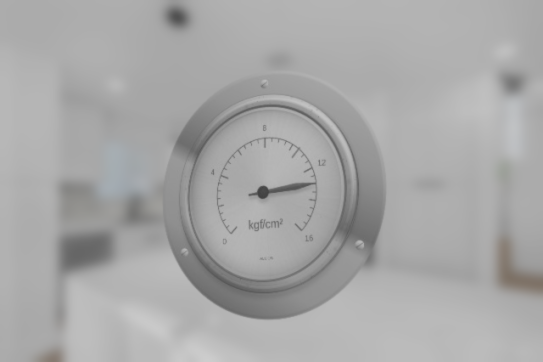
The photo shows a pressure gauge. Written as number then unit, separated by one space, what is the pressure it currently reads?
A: 13 kg/cm²
